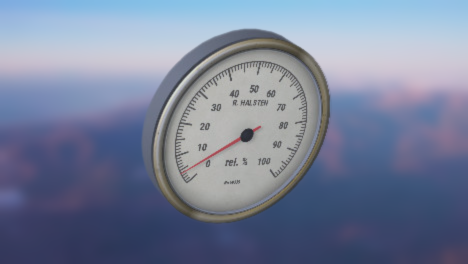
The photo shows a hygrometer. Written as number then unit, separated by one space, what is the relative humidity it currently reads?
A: 5 %
